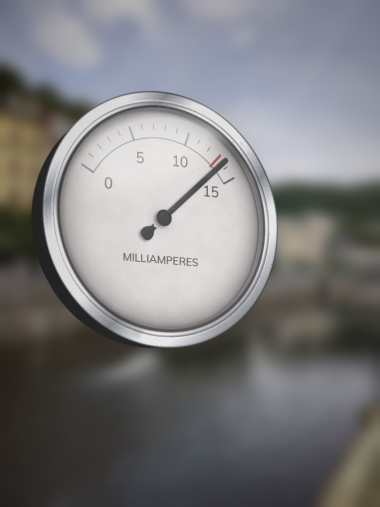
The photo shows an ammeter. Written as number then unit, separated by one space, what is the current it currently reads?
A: 13.5 mA
